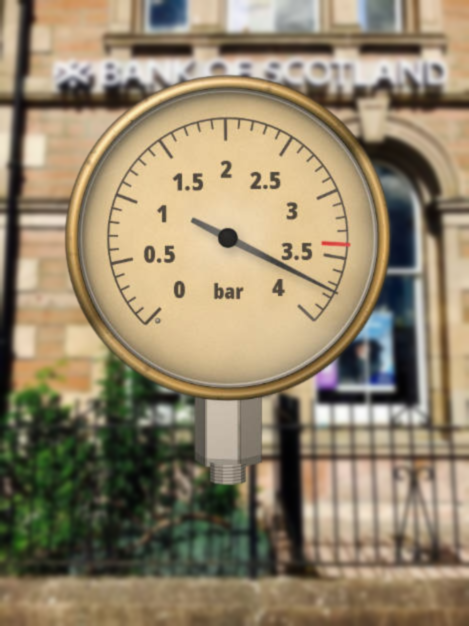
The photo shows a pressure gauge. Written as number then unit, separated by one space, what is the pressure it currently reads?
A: 3.75 bar
